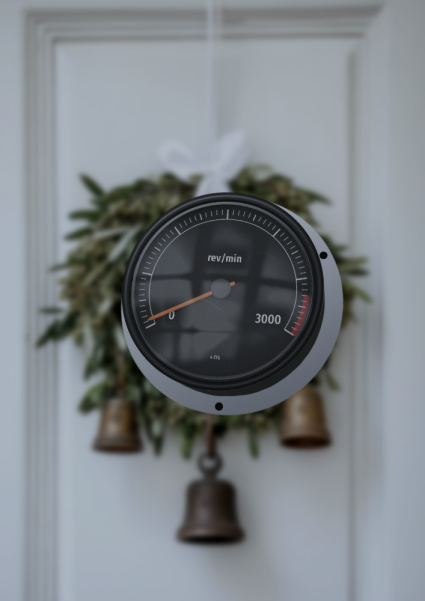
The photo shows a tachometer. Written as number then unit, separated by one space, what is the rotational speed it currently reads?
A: 50 rpm
